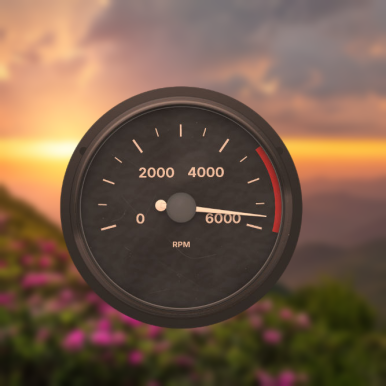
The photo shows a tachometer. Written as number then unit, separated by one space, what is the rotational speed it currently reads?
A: 5750 rpm
